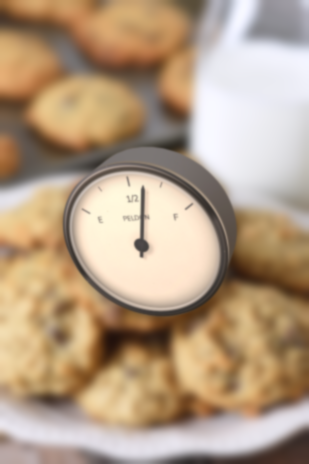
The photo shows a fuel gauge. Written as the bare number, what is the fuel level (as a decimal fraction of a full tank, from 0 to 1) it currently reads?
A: 0.625
